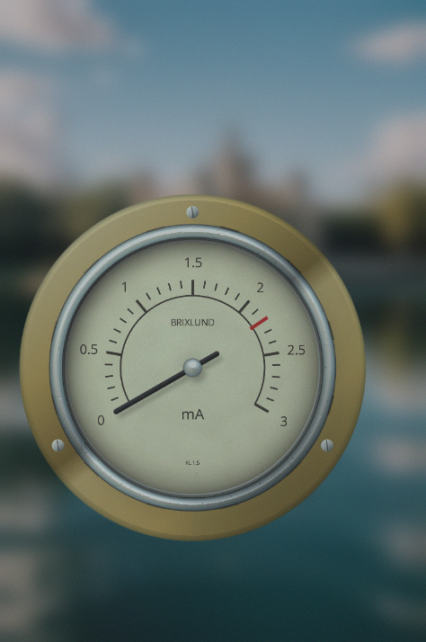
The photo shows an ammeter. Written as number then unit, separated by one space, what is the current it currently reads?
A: 0 mA
